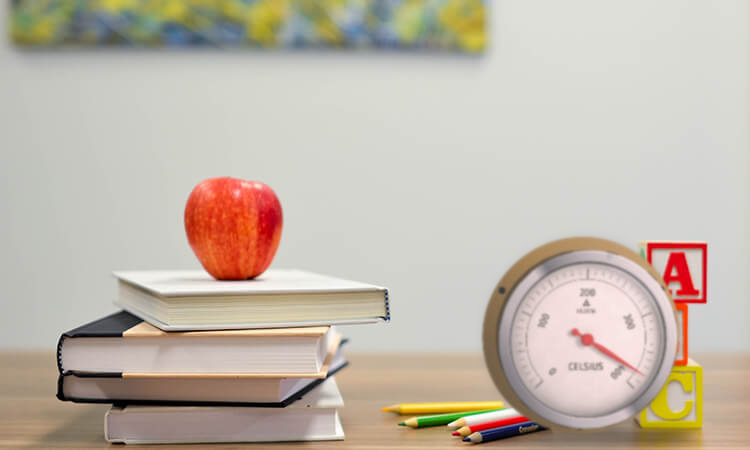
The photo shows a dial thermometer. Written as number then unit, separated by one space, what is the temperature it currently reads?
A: 380 °C
